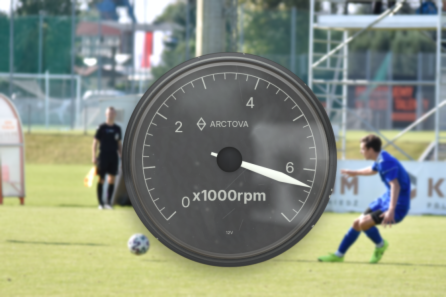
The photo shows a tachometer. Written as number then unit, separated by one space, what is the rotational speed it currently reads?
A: 6300 rpm
